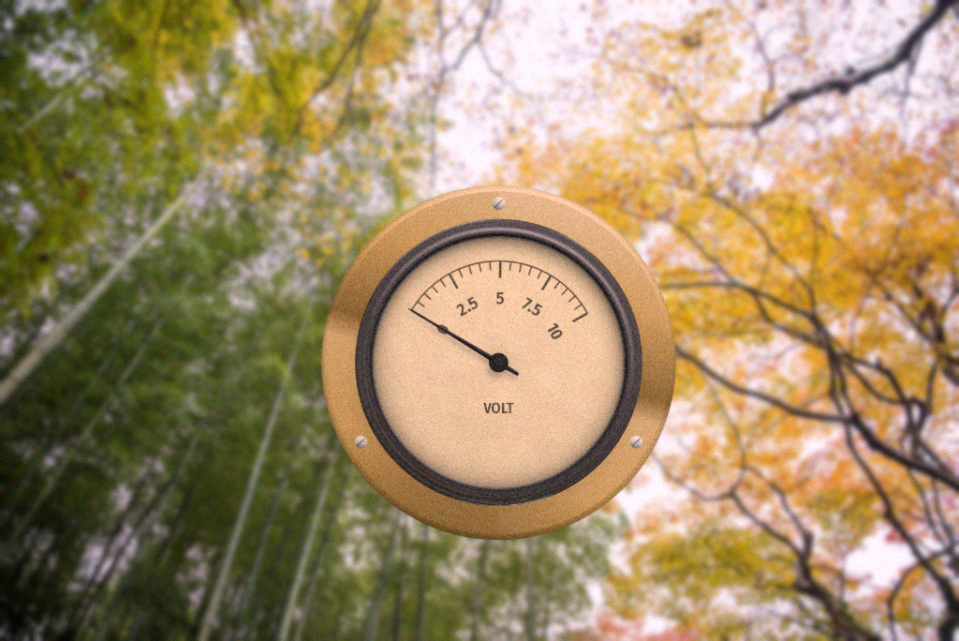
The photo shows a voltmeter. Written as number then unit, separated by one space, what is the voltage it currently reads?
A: 0 V
